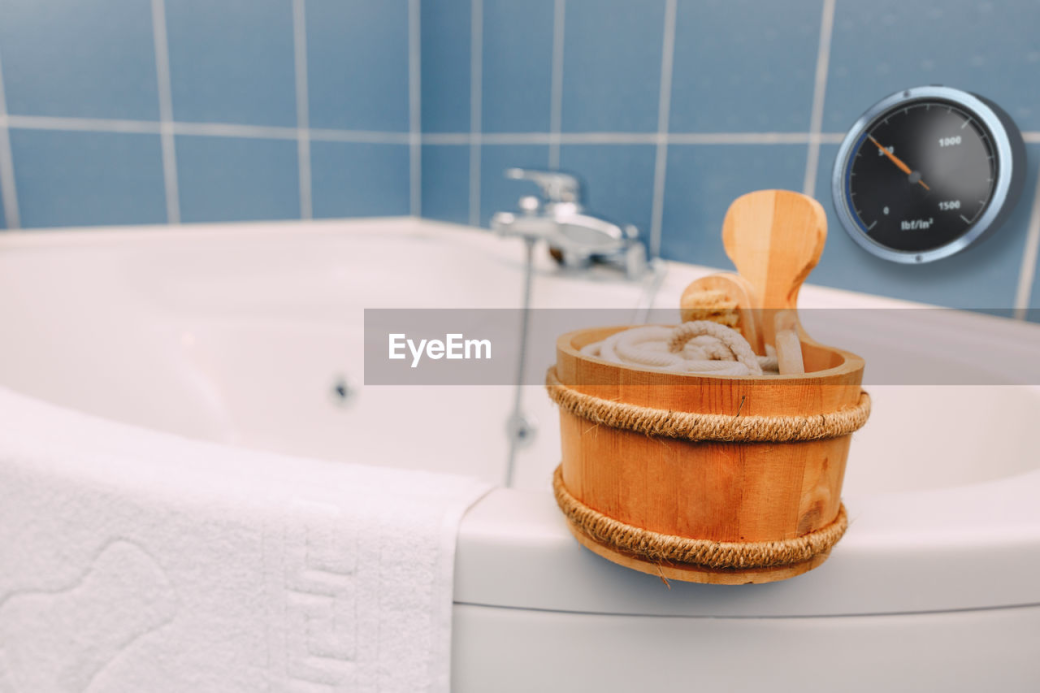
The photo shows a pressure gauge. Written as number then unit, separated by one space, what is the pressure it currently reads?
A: 500 psi
